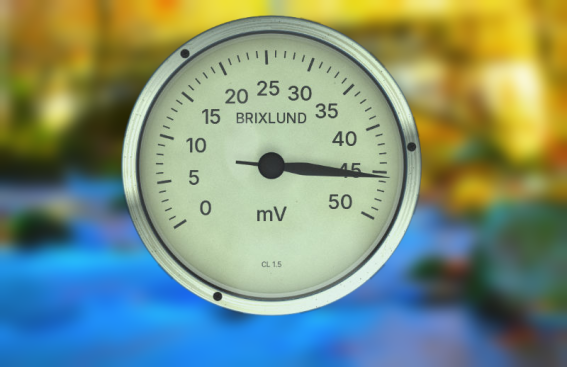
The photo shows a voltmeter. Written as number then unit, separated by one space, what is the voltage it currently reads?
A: 45.5 mV
